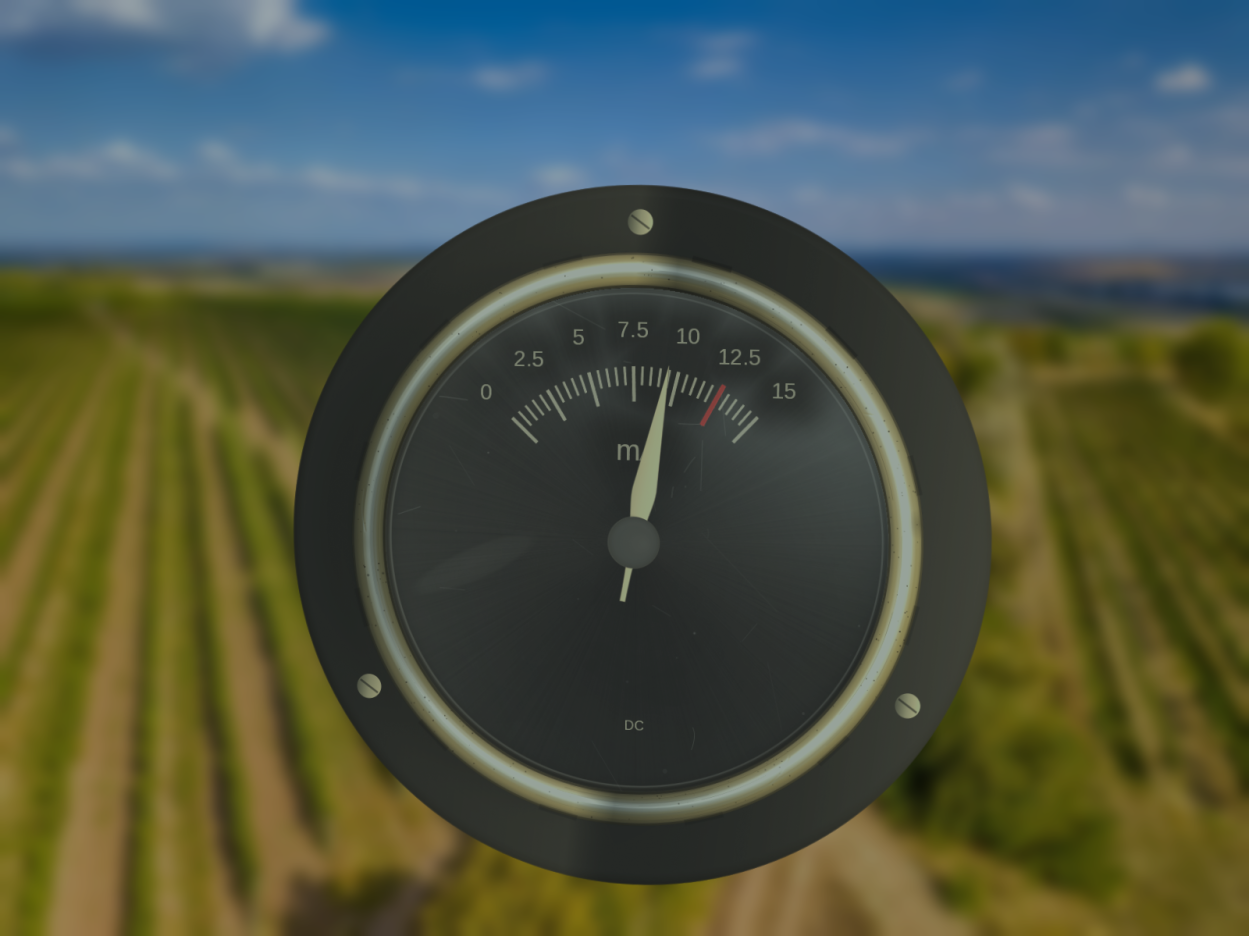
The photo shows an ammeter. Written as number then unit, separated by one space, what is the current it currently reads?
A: 9.5 mA
